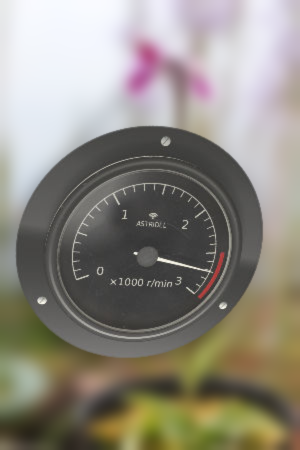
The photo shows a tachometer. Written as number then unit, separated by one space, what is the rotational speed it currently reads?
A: 2700 rpm
